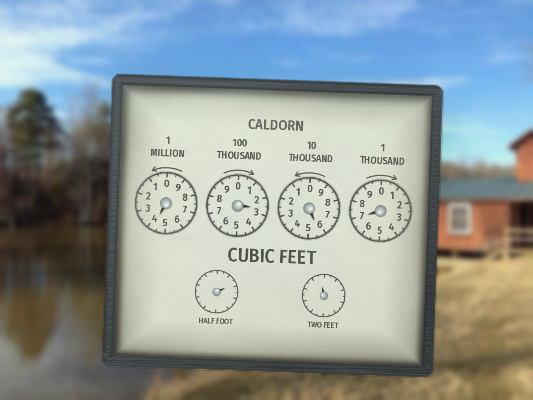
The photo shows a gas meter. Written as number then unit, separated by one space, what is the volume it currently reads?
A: 425700 ft³
